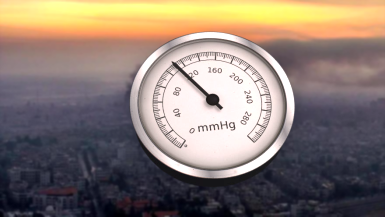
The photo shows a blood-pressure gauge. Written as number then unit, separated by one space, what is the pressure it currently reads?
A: 110 mmHg
